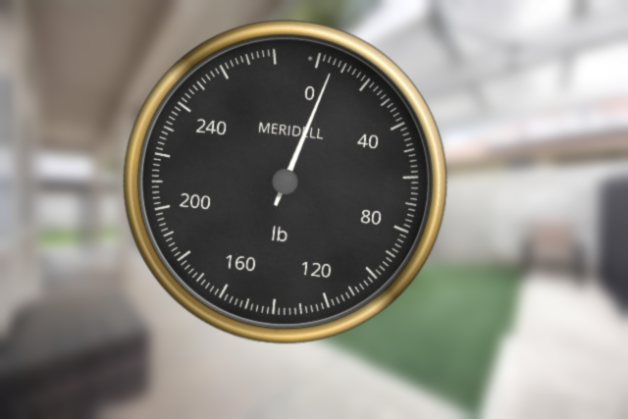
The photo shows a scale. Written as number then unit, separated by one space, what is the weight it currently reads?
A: 6 lb
